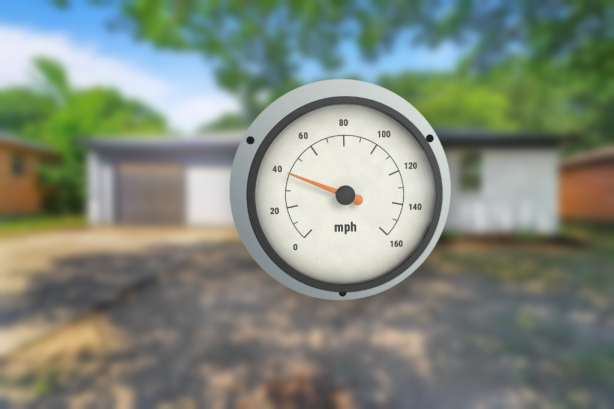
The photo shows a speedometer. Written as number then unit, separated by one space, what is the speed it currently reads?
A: 40 mph
